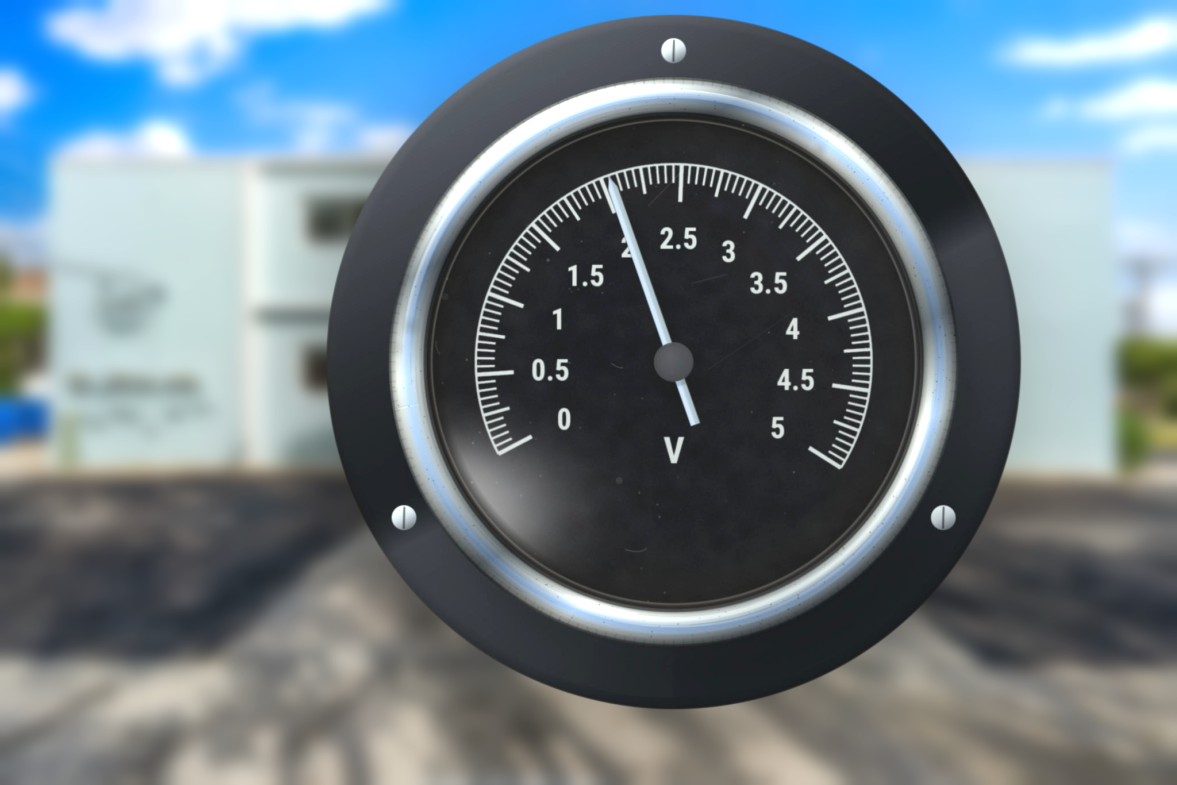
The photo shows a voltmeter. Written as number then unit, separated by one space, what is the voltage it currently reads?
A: 2.05 V
